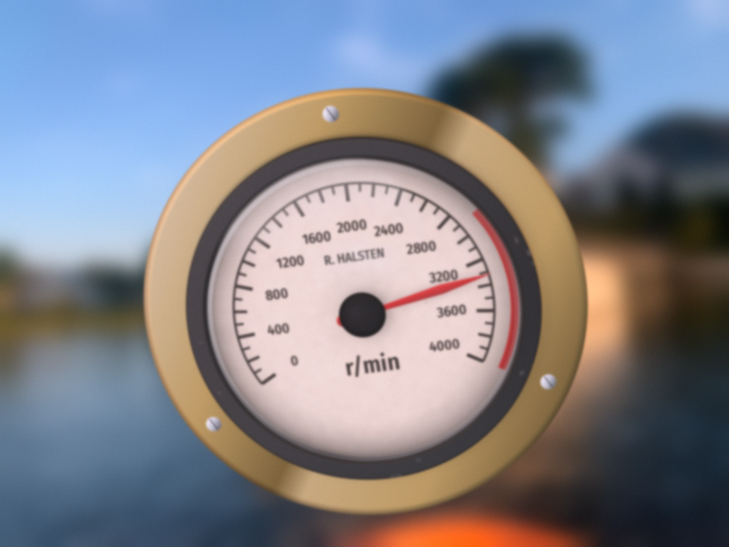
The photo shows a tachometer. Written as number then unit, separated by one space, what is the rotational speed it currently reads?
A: 3300 rpm
